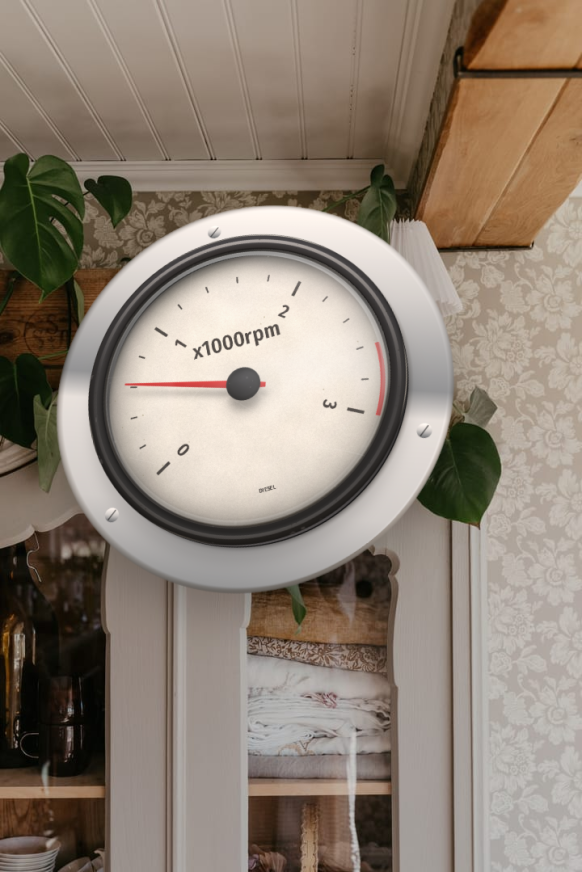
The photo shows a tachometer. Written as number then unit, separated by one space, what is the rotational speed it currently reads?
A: 600 rpm
